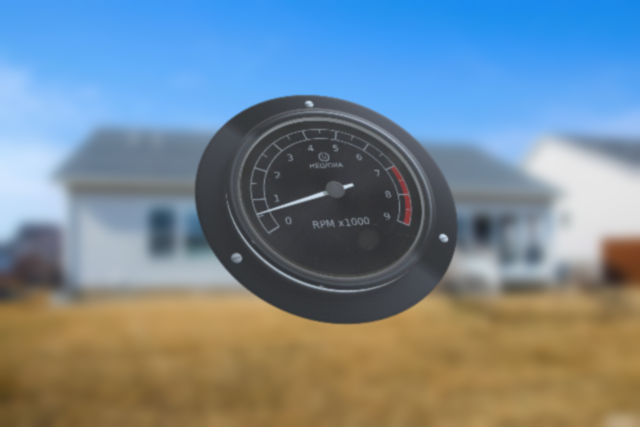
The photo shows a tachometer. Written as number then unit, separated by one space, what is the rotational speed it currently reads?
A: 500 rpm
